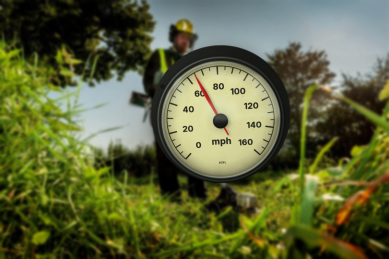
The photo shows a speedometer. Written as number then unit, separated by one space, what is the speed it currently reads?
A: 65 mph
